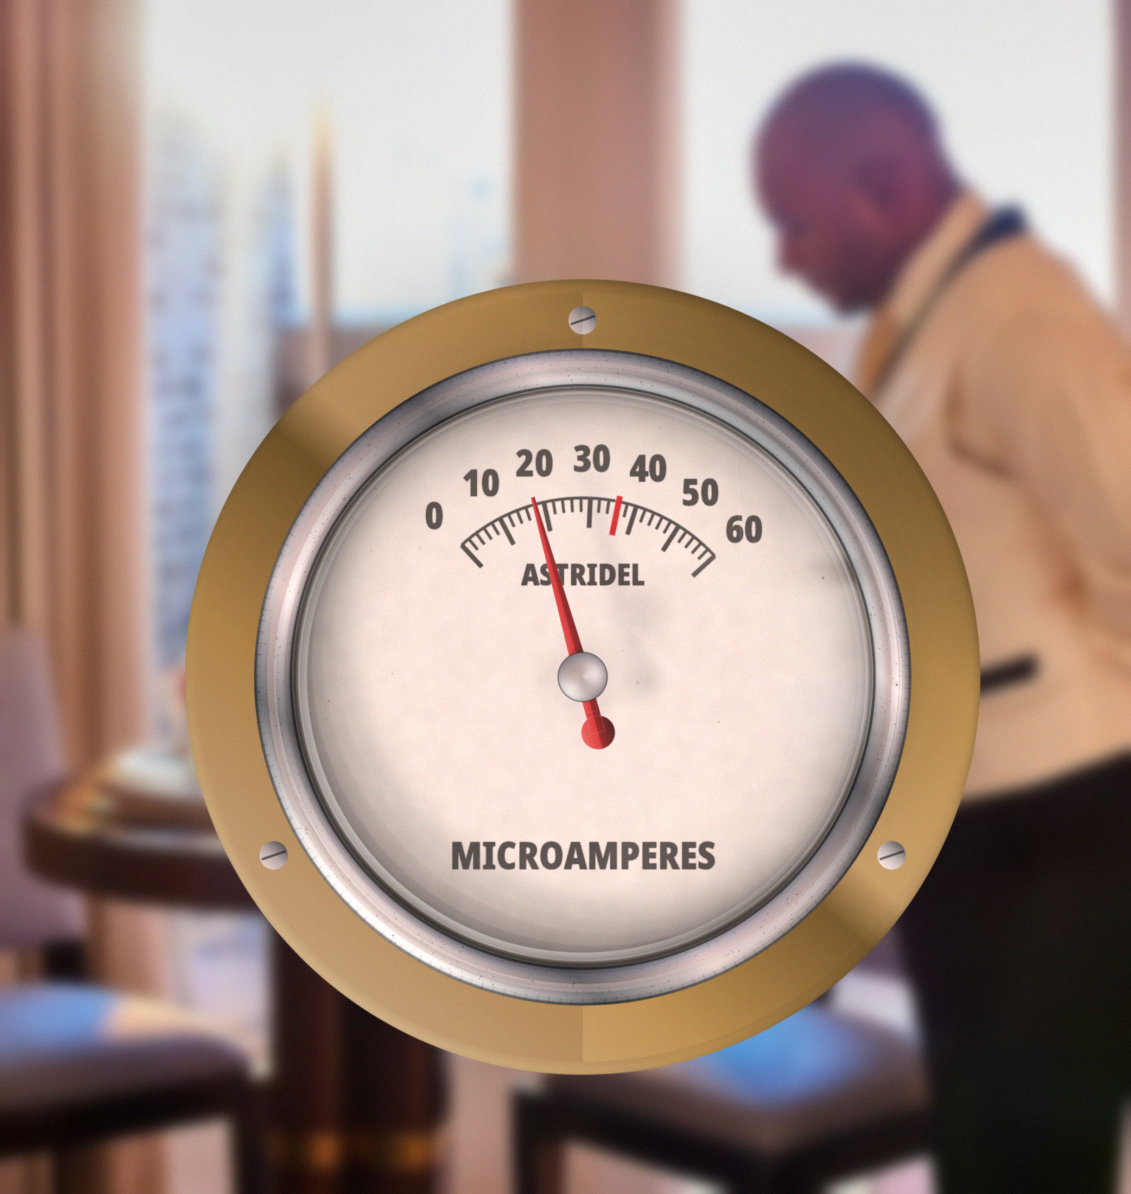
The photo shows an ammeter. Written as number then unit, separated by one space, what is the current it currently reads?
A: 18 µA
